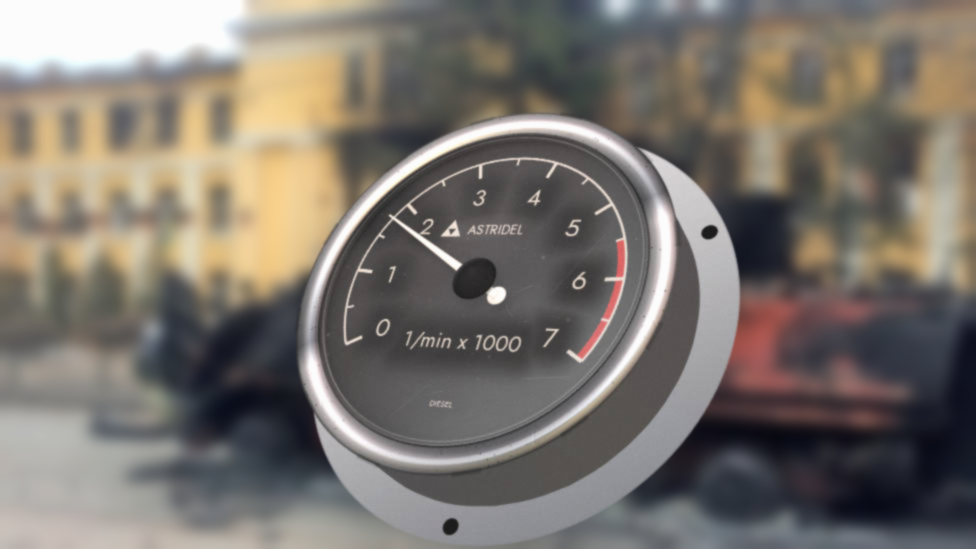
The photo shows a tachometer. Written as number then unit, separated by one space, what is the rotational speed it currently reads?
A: 1750 rpm
